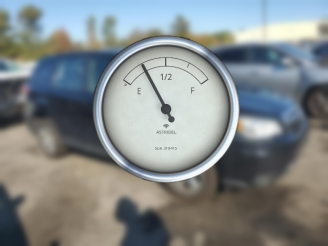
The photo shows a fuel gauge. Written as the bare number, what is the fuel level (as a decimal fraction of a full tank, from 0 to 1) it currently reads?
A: 0.25
